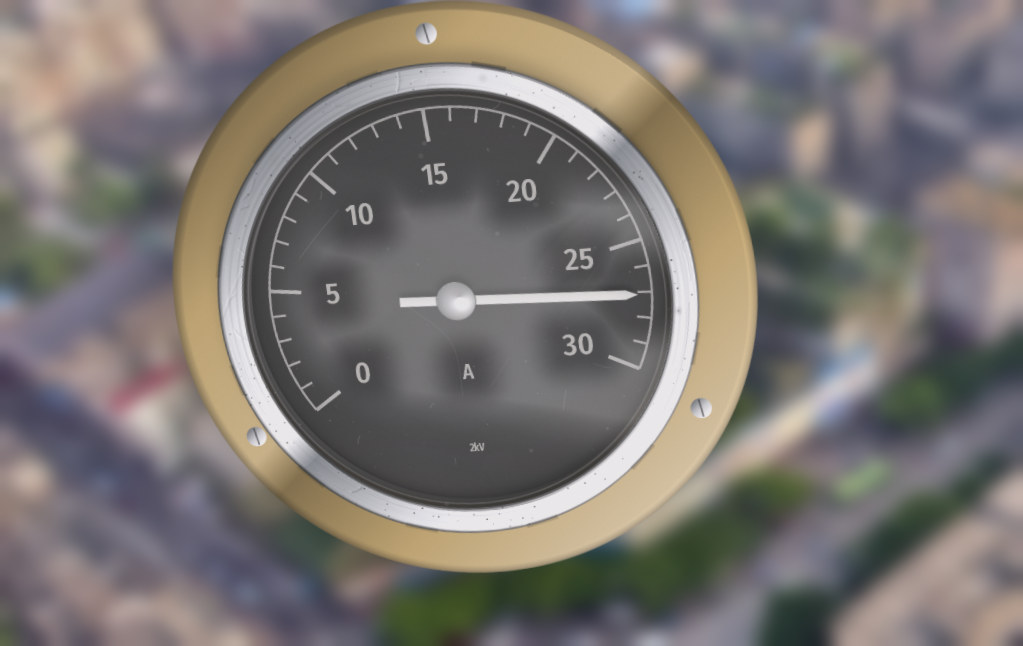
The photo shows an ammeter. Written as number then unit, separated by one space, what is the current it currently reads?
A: 27 A
